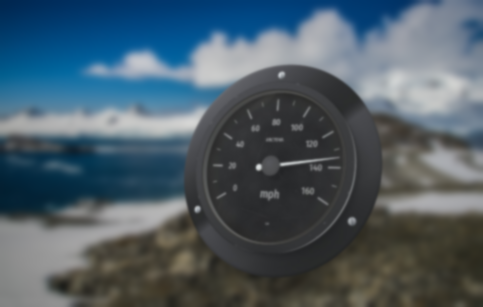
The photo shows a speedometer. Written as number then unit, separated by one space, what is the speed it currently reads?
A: 135 mph
